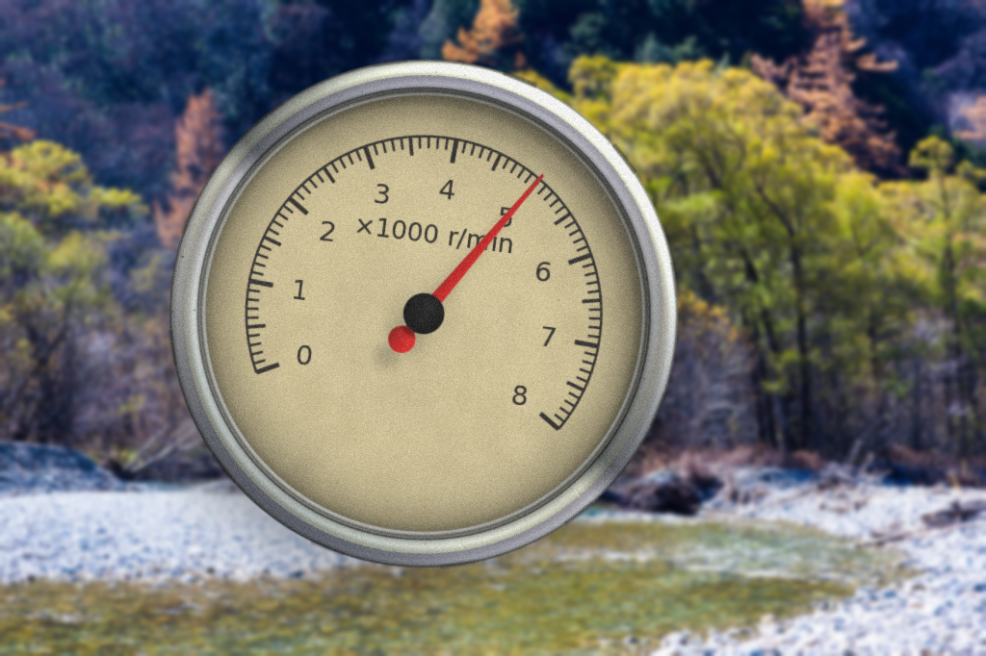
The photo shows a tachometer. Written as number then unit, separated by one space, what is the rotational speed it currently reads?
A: 5000 rpm
